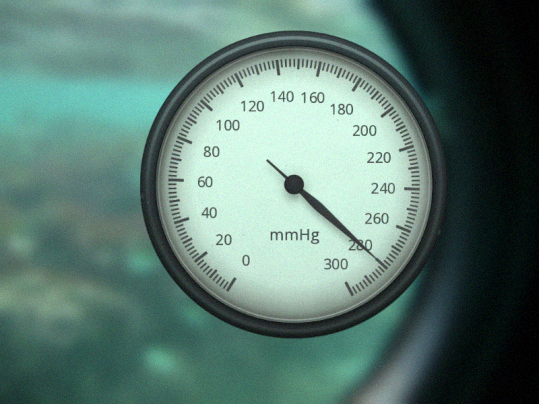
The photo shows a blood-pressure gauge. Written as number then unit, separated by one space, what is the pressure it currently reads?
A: 280 mmHg
